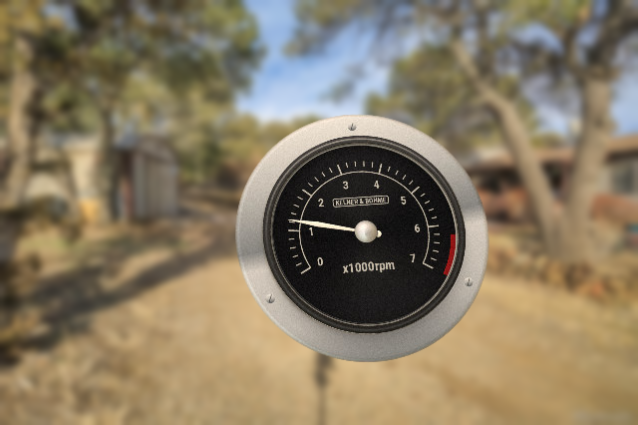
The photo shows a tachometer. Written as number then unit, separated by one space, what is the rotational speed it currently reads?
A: 1200 rpm
